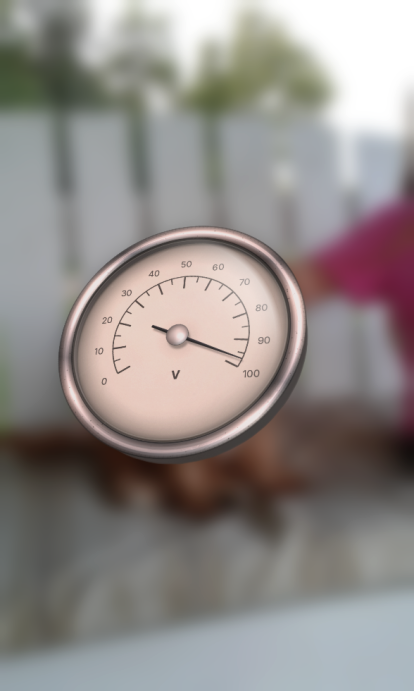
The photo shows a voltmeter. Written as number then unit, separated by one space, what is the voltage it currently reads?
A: 97.5 V
